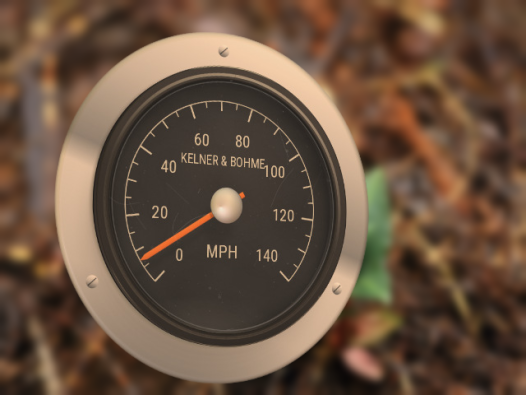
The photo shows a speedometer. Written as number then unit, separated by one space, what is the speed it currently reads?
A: 7.5 mph
